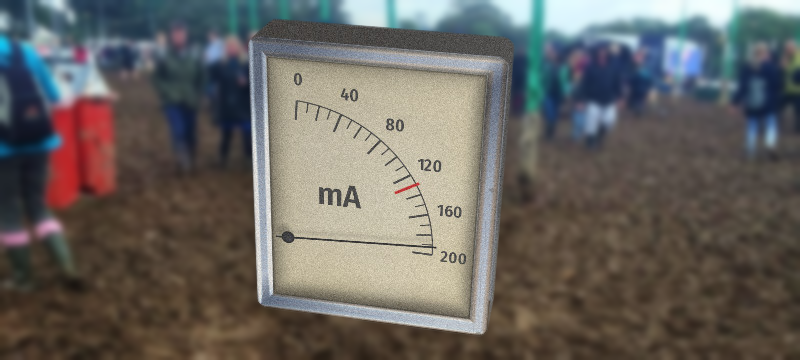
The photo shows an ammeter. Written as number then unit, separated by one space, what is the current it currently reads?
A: 190 mA
